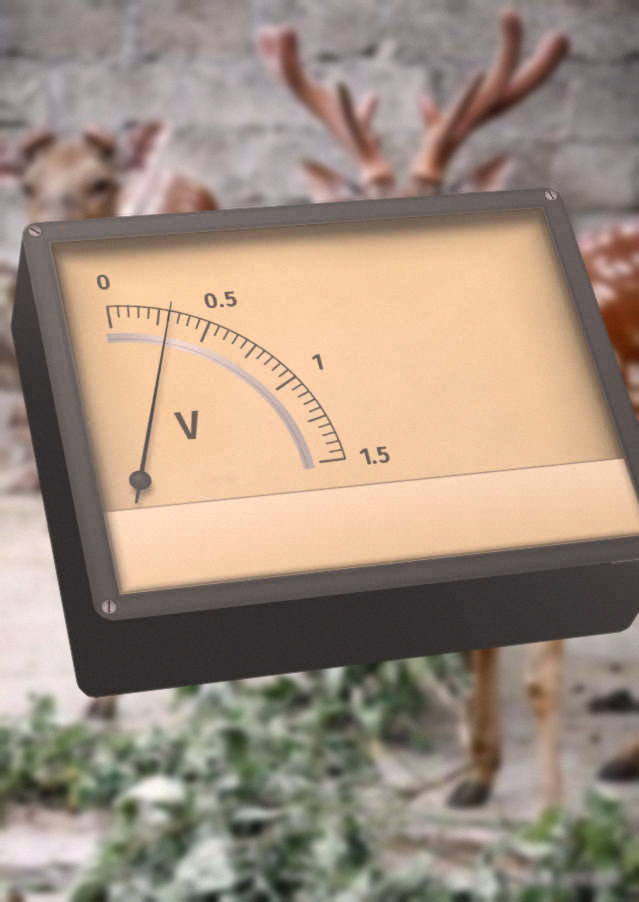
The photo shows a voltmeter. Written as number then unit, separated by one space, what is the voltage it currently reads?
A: 0.3 V
